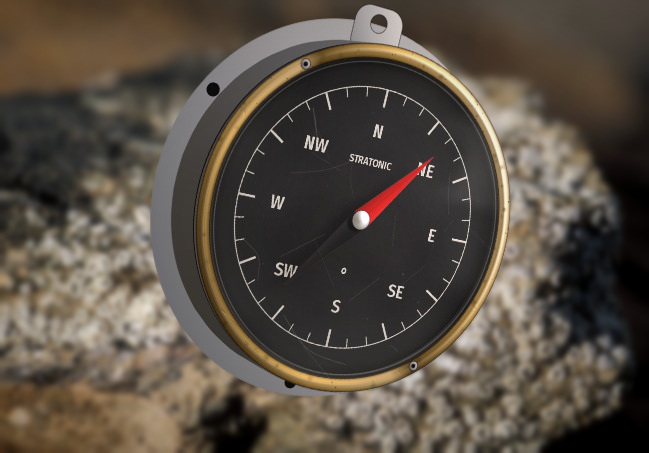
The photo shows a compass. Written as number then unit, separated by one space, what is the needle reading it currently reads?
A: 40 °
